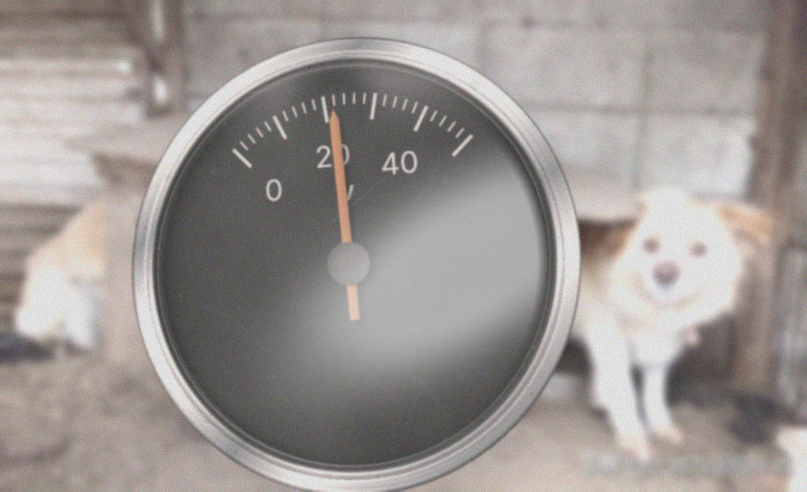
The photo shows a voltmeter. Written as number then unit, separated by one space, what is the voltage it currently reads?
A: 22 V
